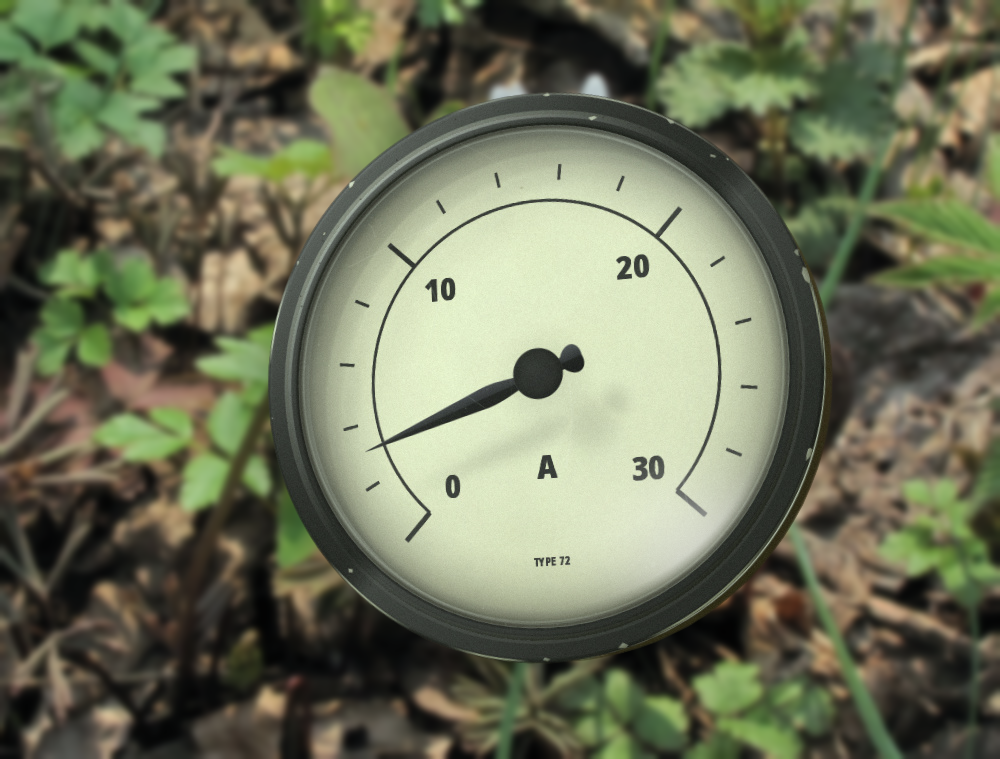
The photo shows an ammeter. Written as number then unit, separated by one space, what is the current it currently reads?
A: 3 A
